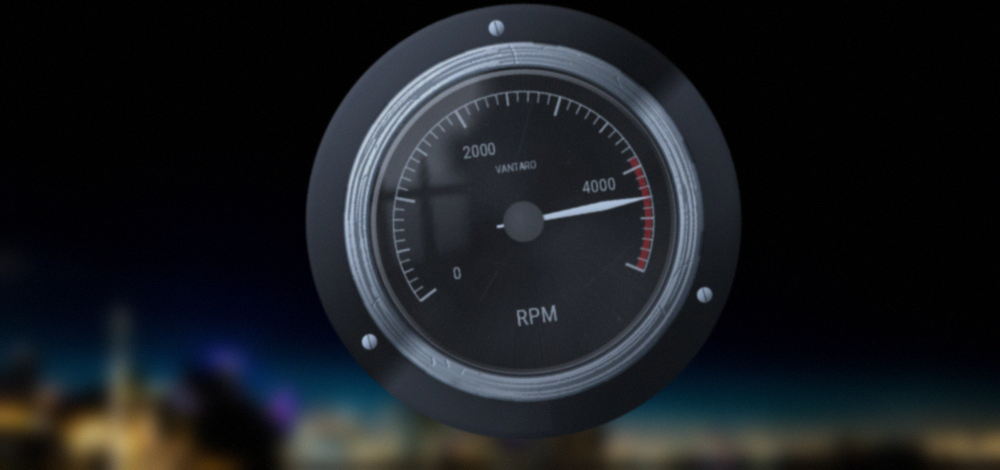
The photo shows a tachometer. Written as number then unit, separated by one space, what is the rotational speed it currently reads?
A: 4300 rpm
